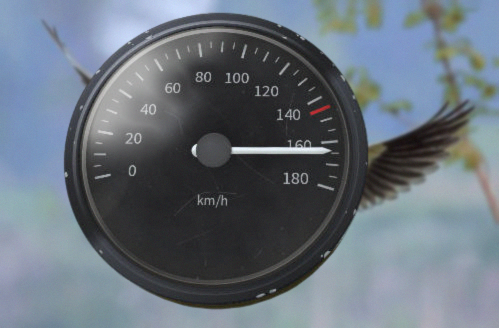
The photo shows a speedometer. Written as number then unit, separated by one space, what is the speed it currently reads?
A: 165 km/h
